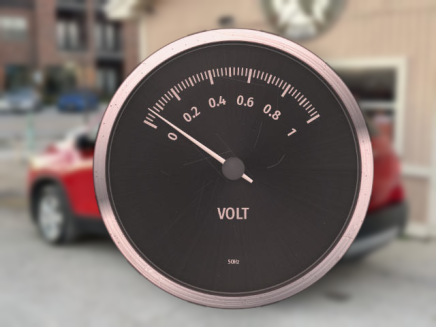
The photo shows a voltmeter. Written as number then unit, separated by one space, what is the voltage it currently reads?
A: 0.06 V
